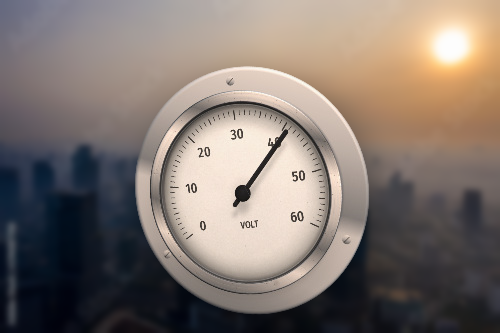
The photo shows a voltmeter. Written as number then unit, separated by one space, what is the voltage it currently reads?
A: 41 V
